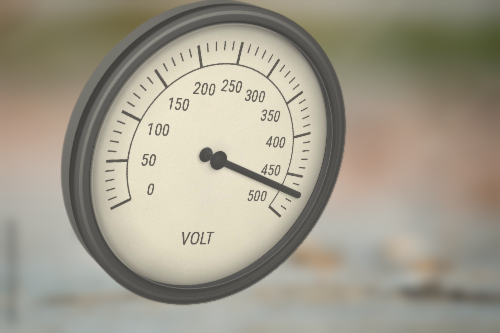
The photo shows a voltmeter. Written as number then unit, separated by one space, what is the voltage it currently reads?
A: 470 V
